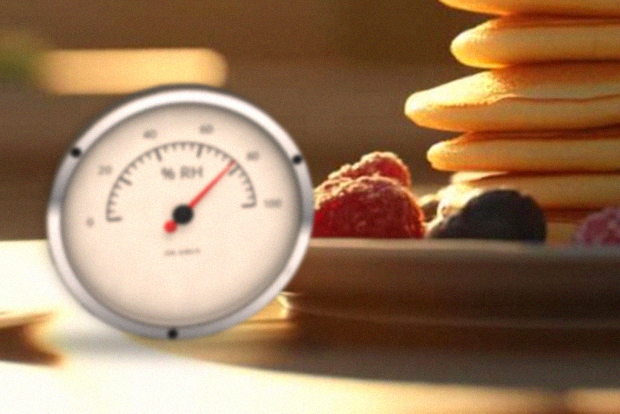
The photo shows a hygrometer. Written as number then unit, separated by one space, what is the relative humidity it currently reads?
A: 76 %
